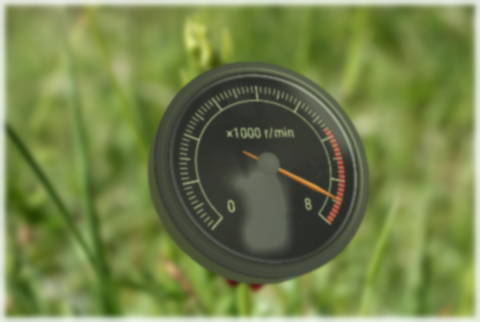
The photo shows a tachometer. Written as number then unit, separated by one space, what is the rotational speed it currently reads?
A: 7500 rpm
